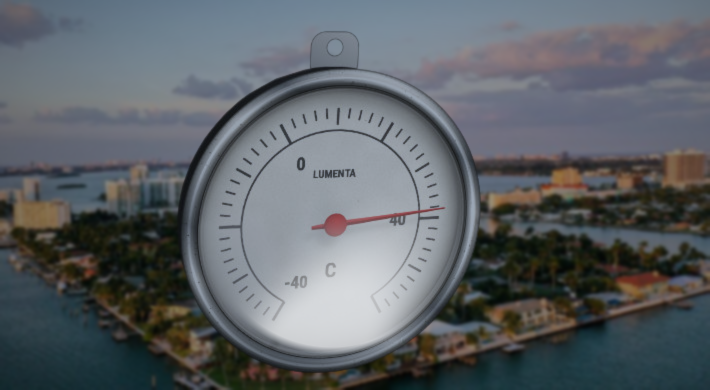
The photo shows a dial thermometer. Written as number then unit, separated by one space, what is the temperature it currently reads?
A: 38 °C
